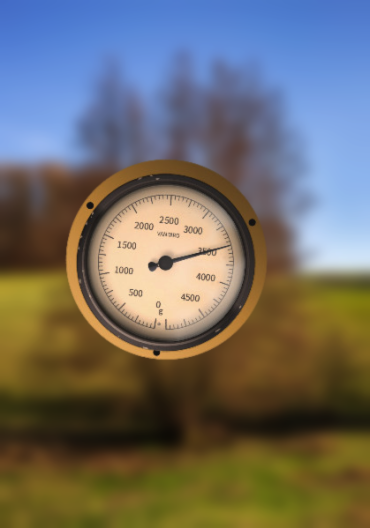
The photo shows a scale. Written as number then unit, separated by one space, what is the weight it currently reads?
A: 3500 g
